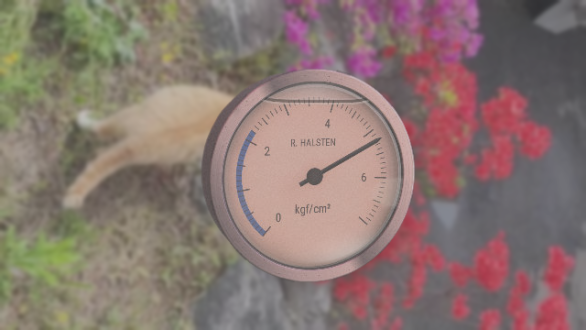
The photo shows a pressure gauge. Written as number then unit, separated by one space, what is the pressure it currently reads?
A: 5.2 kg/cm²
